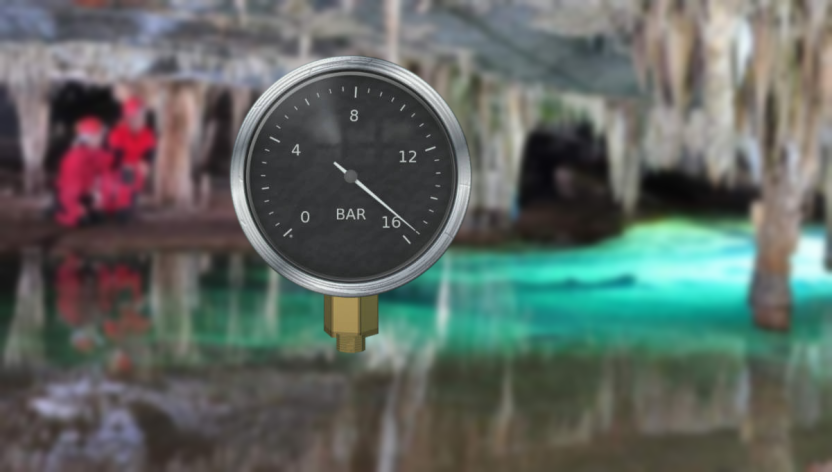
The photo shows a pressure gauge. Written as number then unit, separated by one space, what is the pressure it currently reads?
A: 15.5 bar
